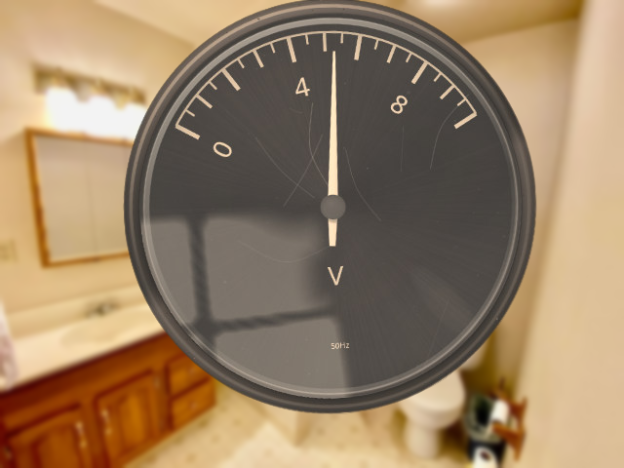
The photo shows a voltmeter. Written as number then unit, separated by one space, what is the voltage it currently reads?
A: 5.25 V
